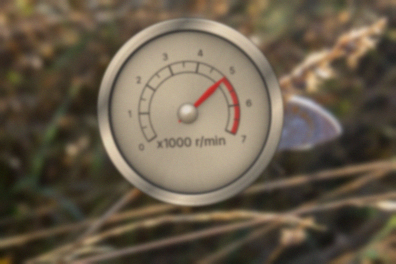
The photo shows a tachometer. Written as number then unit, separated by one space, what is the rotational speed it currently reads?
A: 5000 rpm
